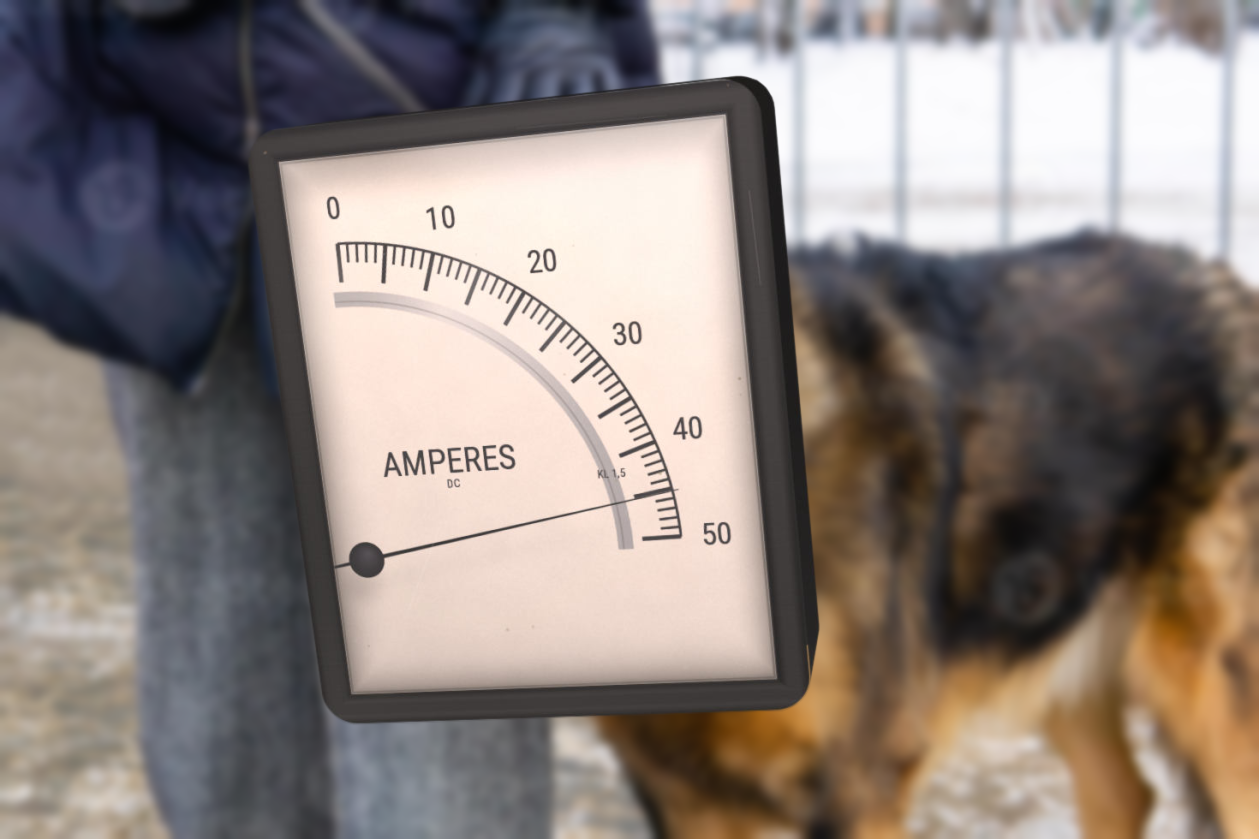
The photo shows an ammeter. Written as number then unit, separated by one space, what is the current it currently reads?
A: 45 A
